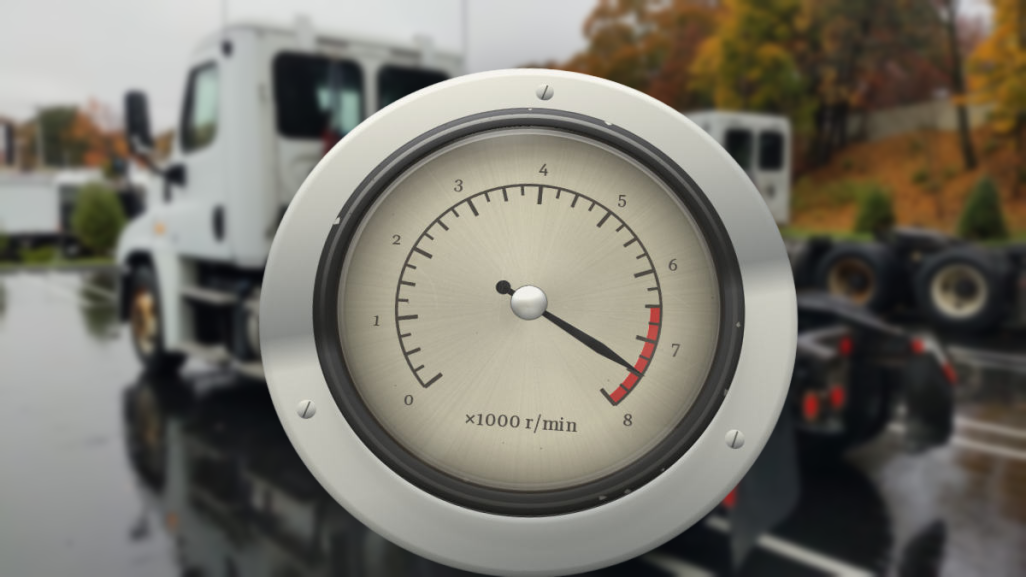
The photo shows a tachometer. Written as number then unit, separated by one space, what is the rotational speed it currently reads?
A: 7500 rpm
